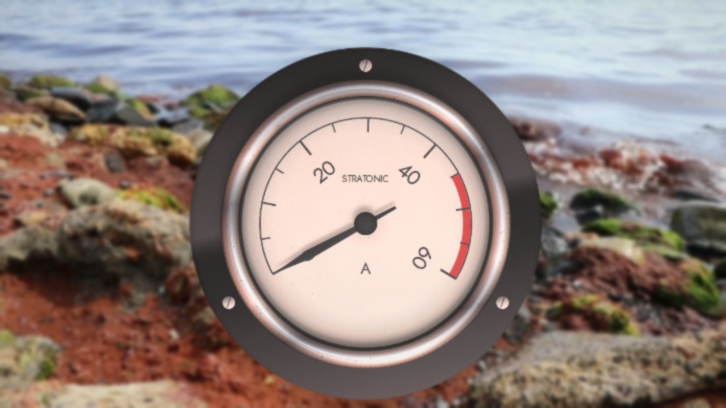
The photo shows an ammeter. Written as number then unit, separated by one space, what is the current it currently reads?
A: 0 A
